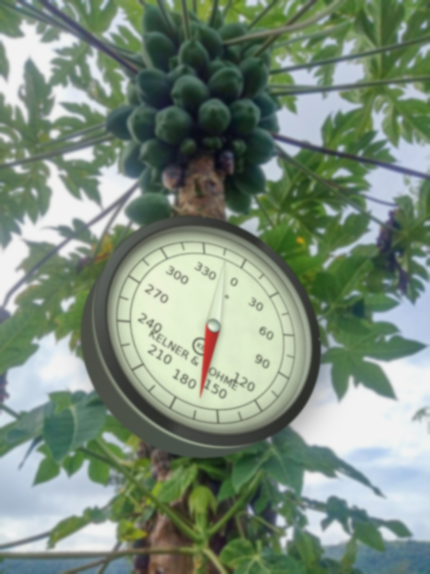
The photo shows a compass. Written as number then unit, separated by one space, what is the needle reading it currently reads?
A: 165 °
